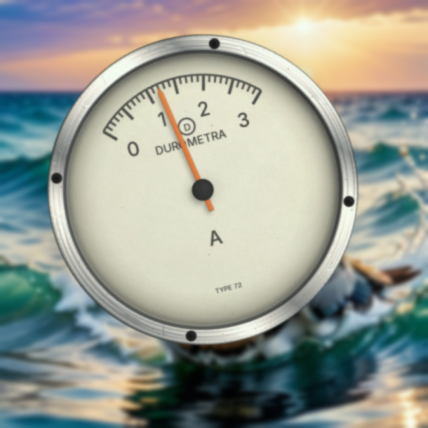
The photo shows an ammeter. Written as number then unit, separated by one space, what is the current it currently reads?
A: 1.2 A
